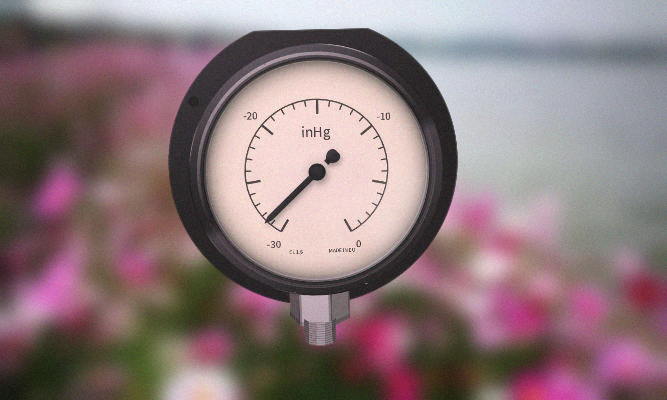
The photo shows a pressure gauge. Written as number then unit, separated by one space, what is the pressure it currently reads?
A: -28.5 inHg
